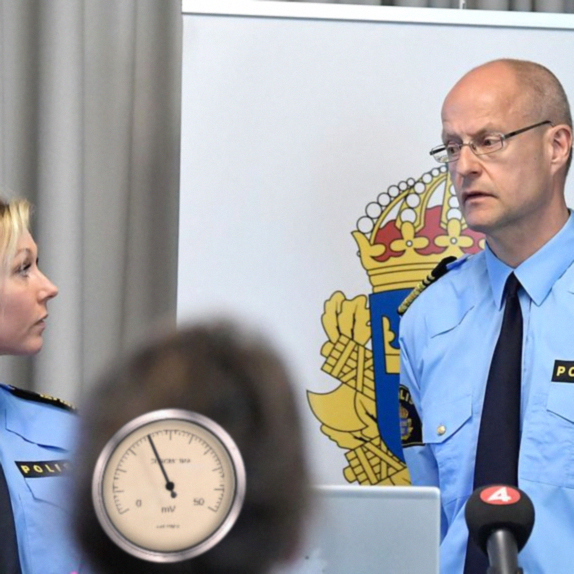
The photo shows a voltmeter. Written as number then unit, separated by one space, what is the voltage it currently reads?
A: 20 mV
